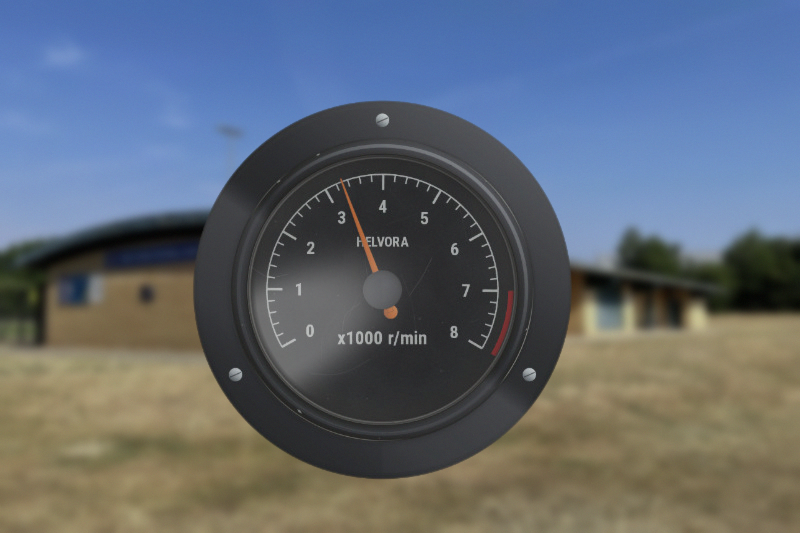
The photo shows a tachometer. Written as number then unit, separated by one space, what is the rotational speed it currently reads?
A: 3300 rpm
